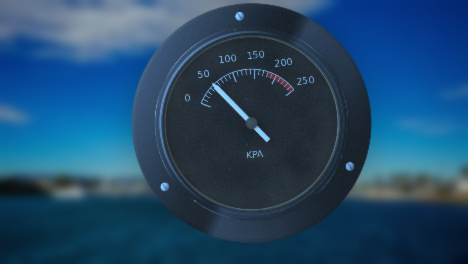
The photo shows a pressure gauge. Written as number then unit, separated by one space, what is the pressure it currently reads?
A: 50 kPa
